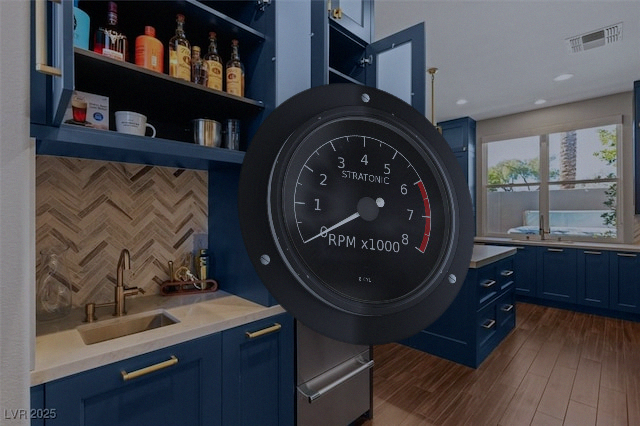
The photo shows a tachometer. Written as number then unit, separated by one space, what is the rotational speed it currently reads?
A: 0 rpm
